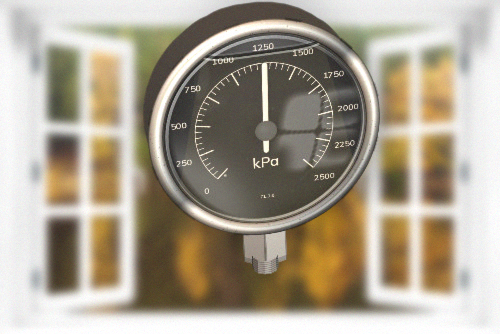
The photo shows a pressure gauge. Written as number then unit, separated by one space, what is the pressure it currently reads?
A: 1250 kPa
